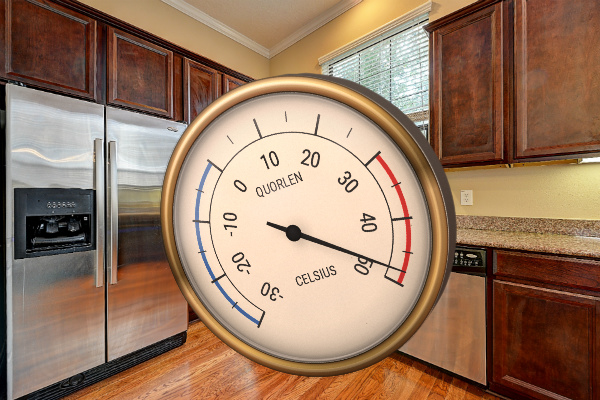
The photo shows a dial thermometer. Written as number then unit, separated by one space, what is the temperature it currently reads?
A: 47.5 °C
